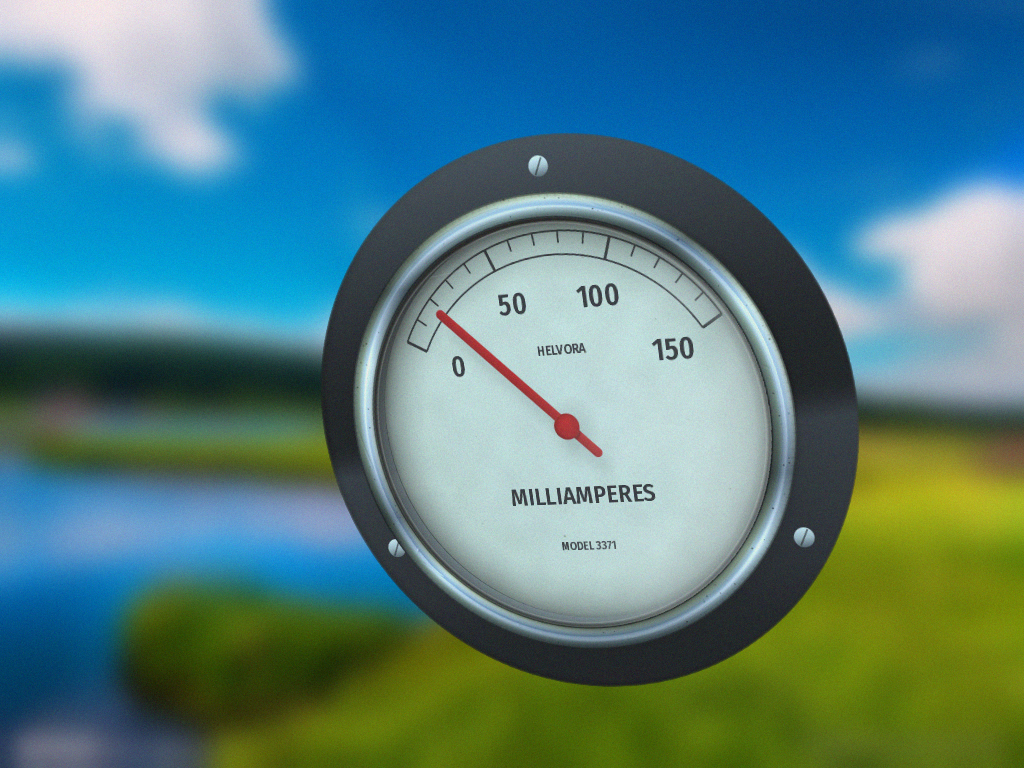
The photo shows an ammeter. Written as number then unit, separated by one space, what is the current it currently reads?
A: 20 mA
